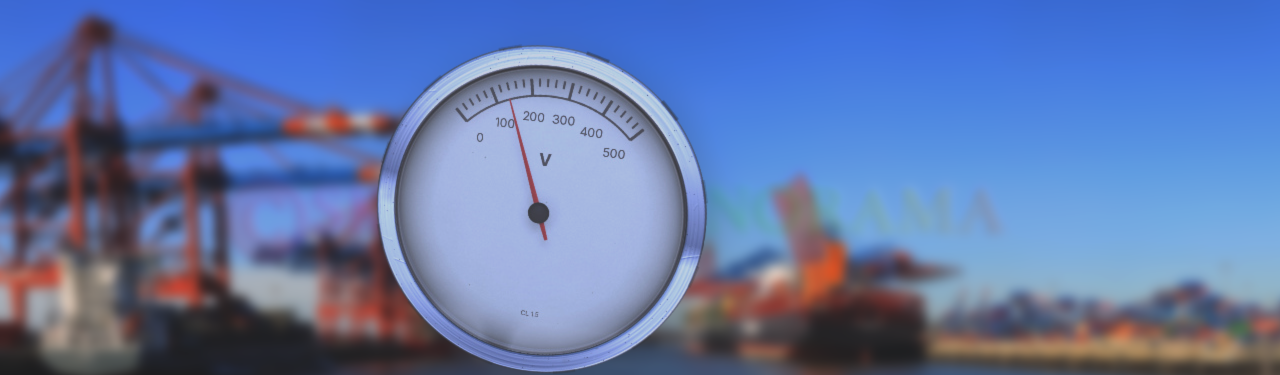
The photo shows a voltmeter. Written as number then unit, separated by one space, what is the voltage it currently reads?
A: 140 V
